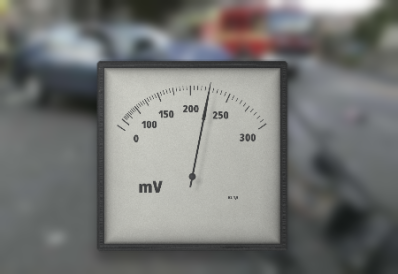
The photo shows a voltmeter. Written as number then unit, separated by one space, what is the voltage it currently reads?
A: 225 mV
